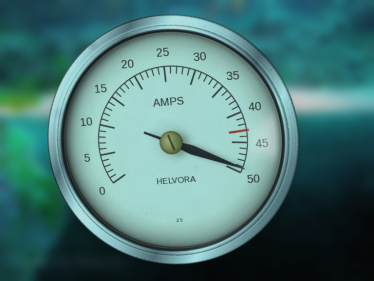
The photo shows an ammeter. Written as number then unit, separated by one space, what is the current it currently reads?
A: 49 A
